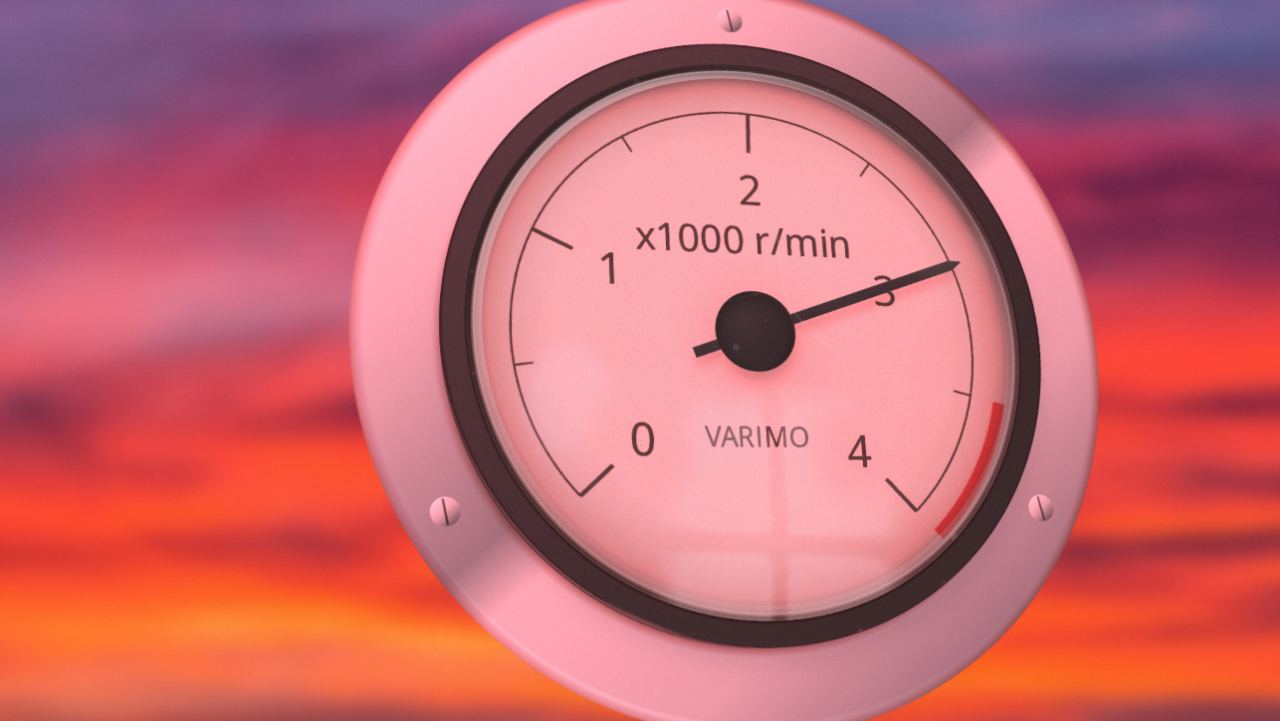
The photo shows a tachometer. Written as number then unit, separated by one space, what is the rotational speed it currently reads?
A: 3000 rpm
